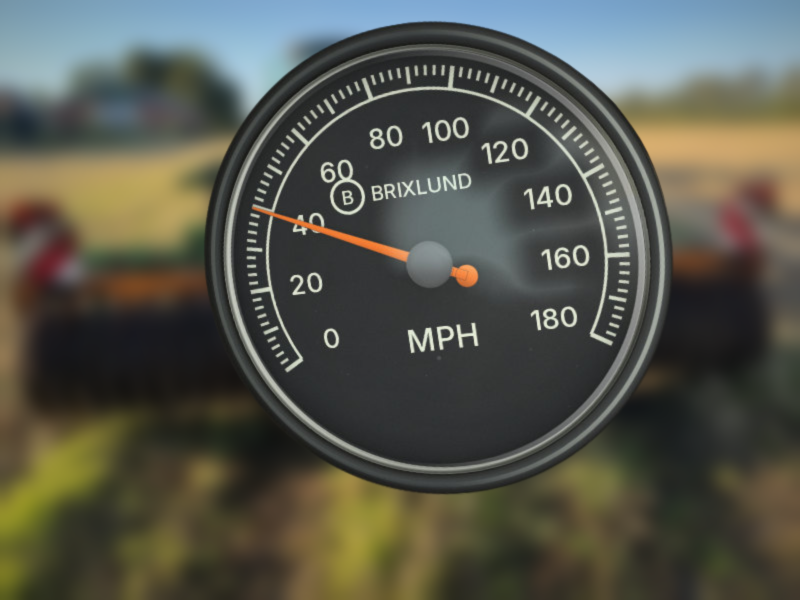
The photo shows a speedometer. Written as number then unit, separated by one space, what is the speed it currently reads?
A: 40 mph
